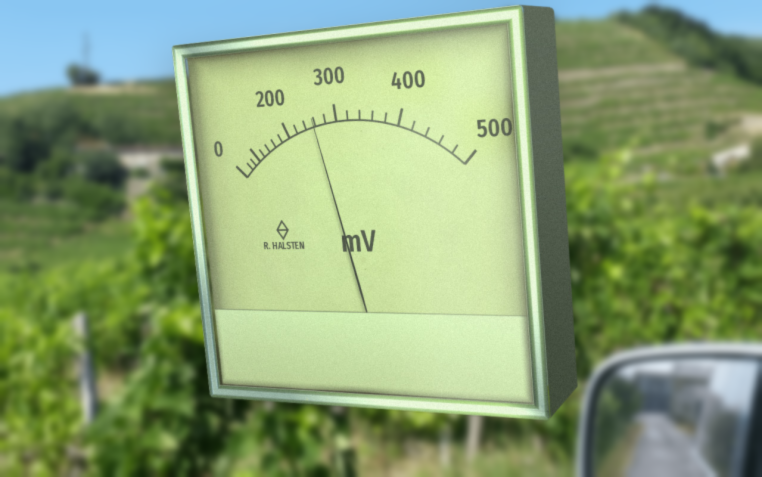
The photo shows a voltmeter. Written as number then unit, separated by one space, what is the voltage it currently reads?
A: 260 mV
